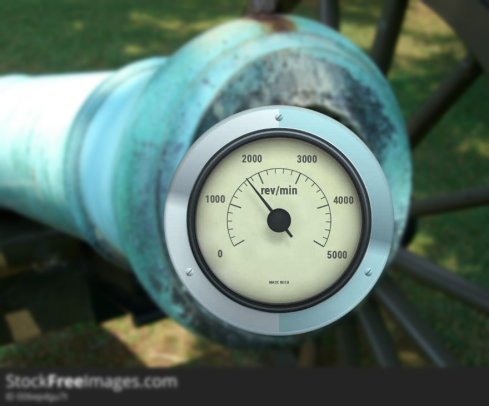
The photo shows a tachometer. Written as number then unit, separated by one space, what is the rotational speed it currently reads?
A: 1700 rpm
